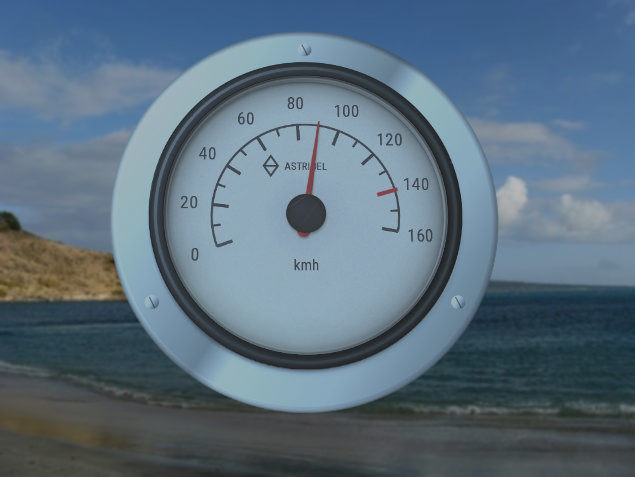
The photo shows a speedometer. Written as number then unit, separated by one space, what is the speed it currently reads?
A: 90 km/h
